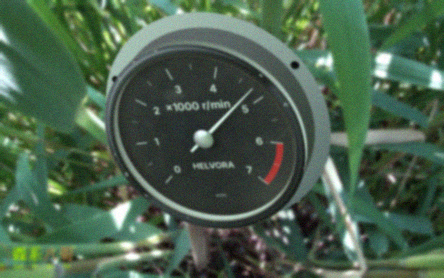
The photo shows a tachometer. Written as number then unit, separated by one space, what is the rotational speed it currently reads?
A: 4750 rpm
